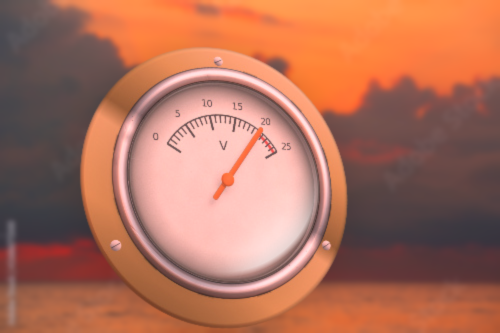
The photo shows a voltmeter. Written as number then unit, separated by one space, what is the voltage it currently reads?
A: 20 V
